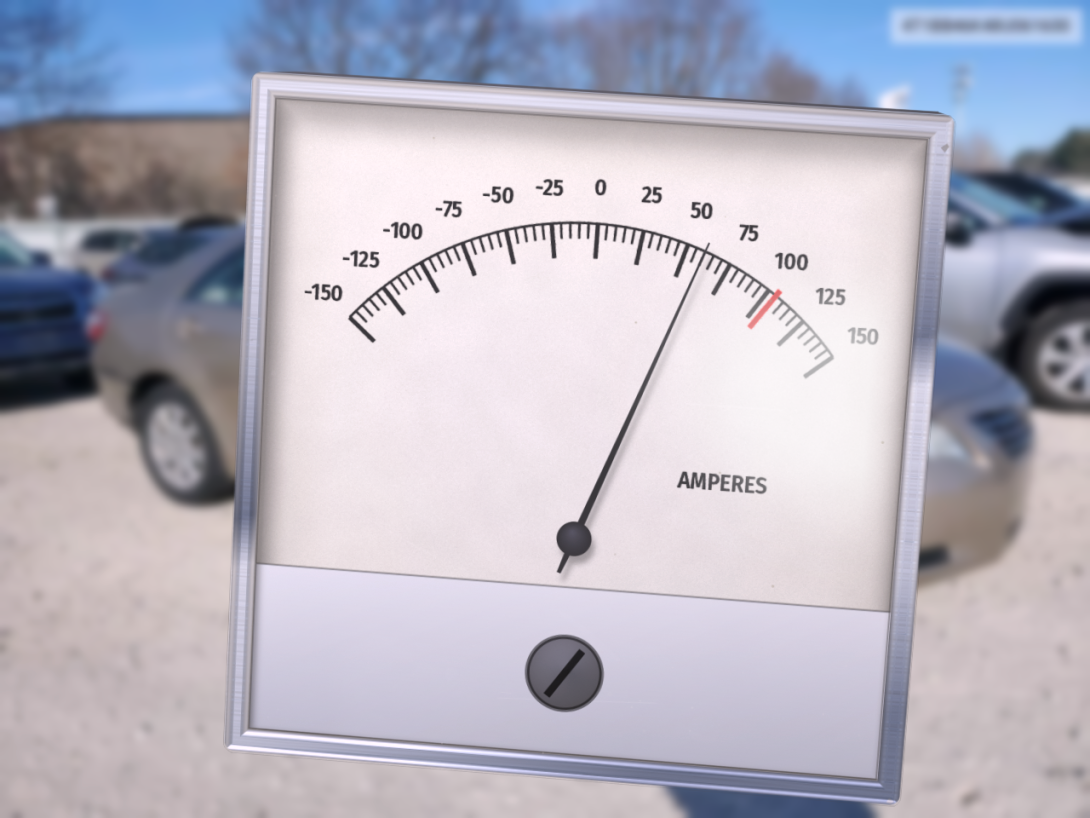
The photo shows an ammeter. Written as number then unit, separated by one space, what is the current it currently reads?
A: 60 A
